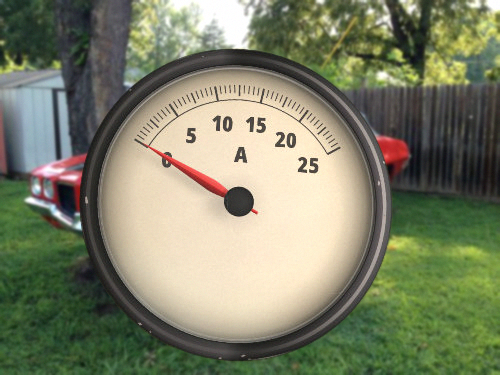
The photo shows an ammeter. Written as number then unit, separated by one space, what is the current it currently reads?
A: 0 A
